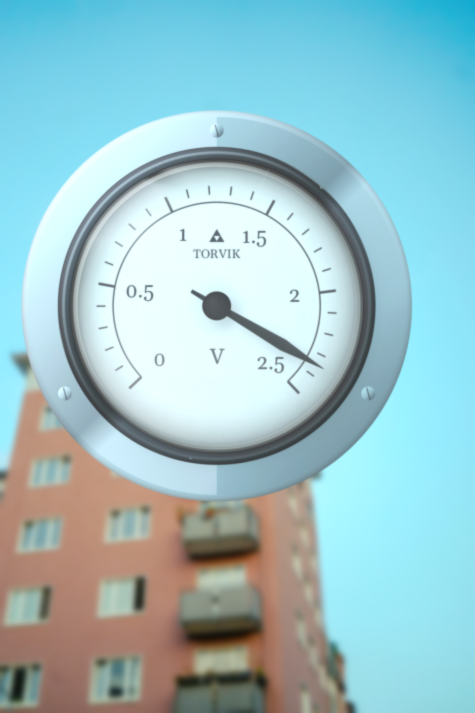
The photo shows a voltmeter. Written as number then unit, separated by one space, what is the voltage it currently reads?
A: 2.35 V
